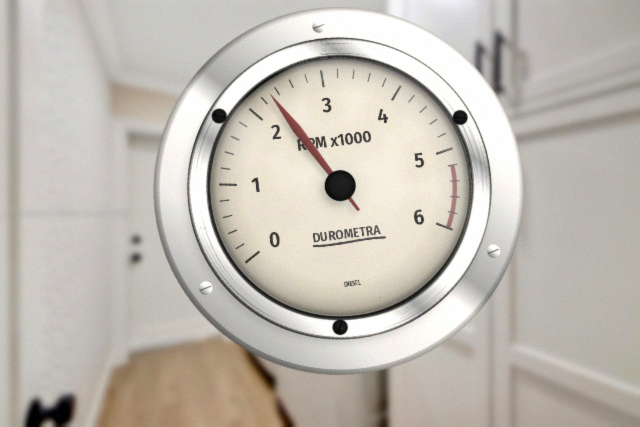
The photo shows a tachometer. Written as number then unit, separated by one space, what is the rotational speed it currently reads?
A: 2300 rpm
